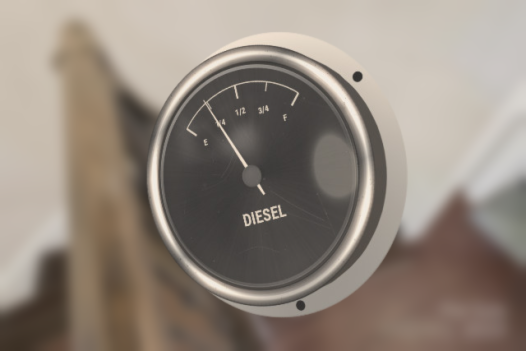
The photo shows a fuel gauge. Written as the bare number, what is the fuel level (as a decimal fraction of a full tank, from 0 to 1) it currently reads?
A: 0.25
